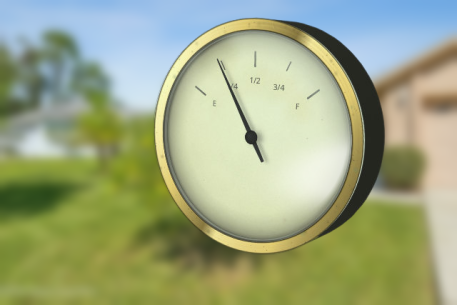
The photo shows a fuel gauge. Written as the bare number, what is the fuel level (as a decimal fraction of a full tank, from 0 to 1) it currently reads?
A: 0.25
